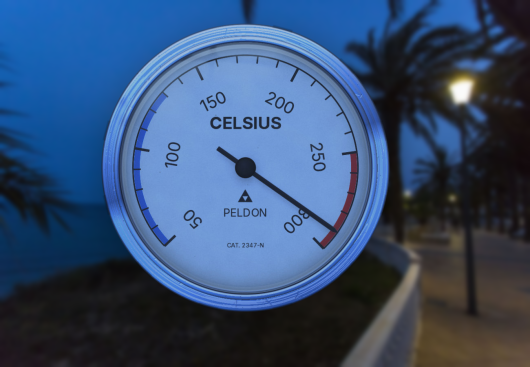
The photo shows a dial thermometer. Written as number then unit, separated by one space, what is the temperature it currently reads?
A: 290 °C
